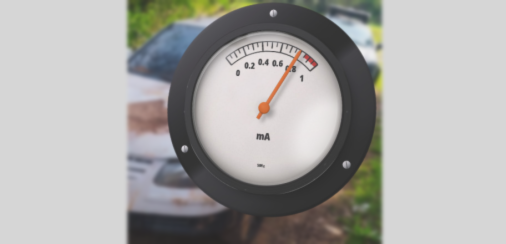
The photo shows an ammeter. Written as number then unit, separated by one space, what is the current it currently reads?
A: 0.8 mA
